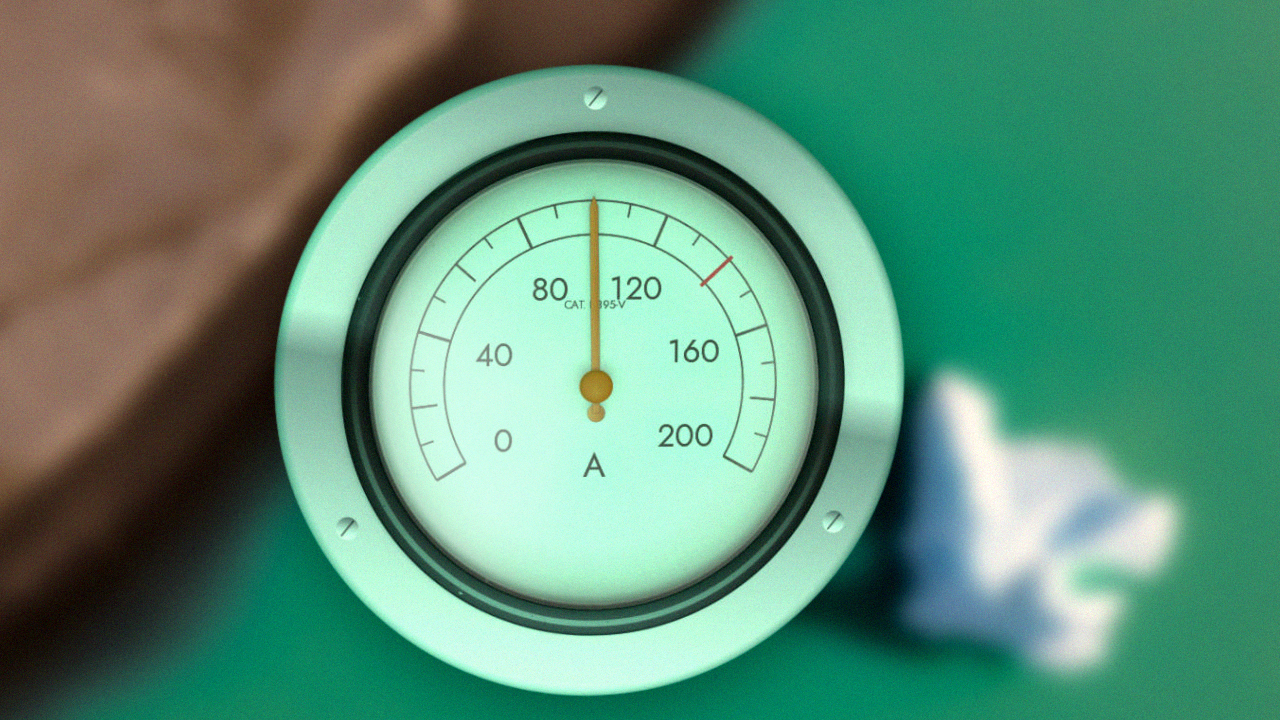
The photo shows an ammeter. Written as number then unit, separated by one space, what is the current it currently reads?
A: 100 A
